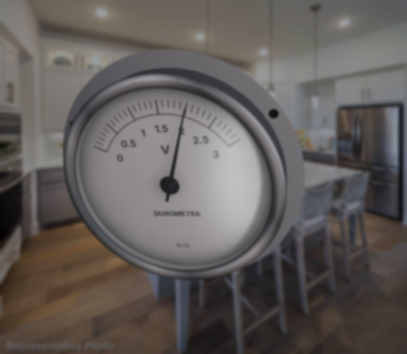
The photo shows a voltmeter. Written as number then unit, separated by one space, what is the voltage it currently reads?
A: 2 V
